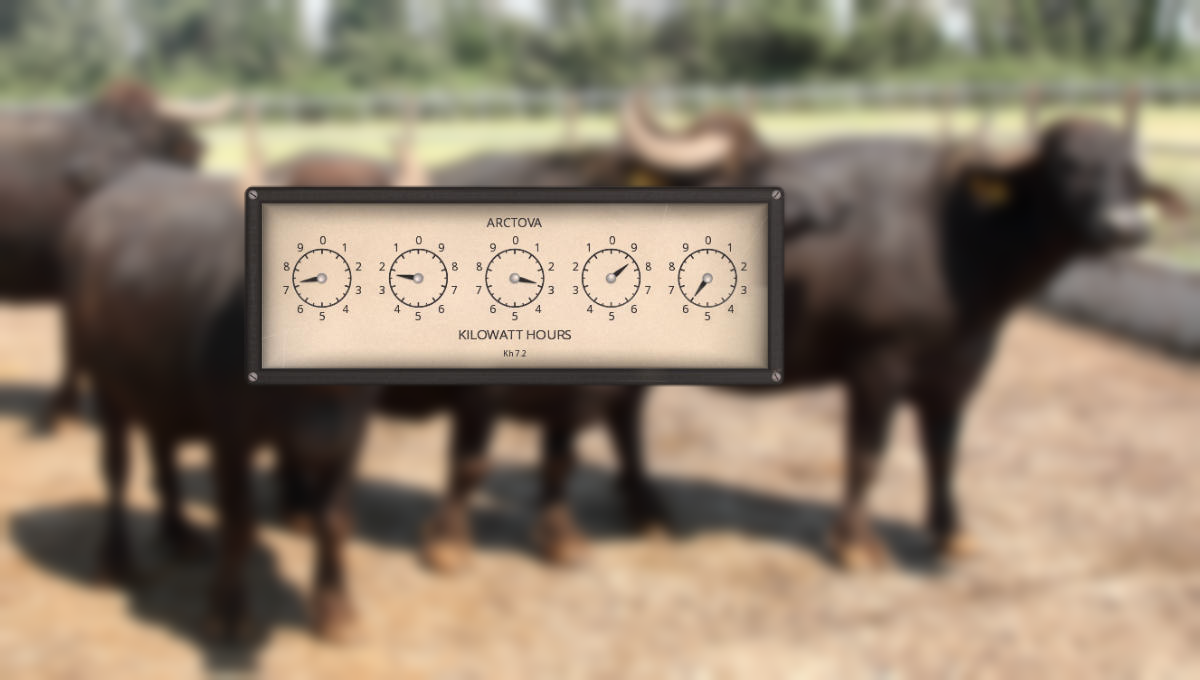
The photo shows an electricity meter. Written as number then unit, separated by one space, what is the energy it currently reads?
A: 72286 kWh
